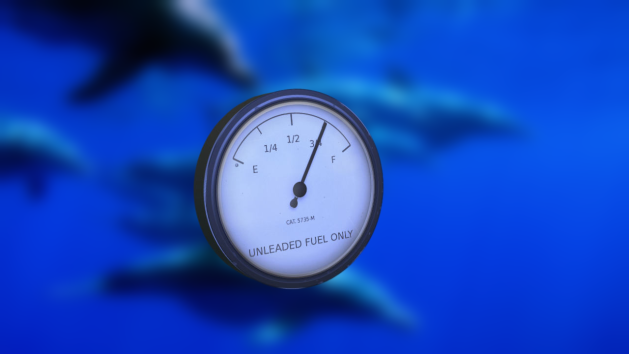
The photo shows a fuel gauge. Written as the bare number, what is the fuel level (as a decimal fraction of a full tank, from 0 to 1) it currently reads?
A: 0.75
